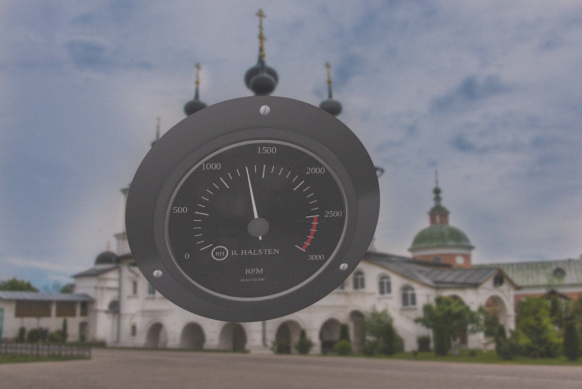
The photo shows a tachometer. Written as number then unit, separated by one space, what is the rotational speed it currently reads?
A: 1300 rpm
